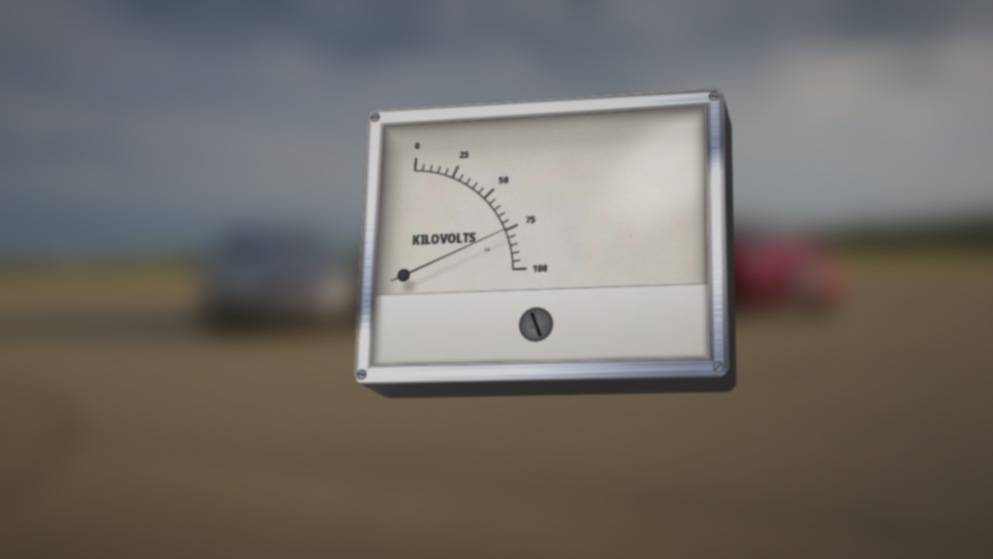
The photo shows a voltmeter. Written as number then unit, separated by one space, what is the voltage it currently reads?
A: 75 kV
